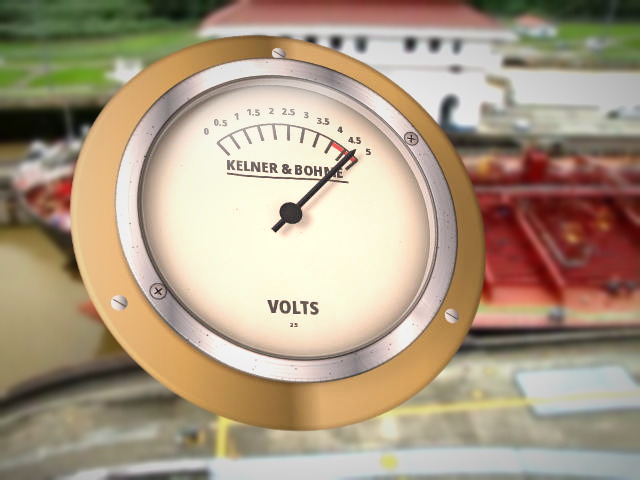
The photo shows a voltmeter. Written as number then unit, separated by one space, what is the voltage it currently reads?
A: 4.75 V
